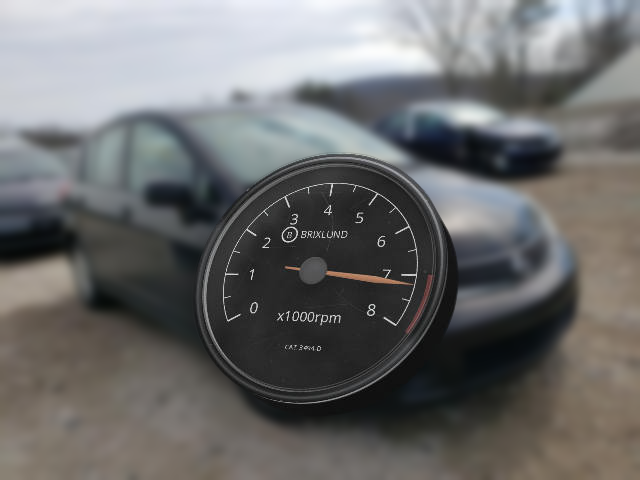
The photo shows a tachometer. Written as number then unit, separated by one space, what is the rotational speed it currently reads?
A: 7250 rpm
